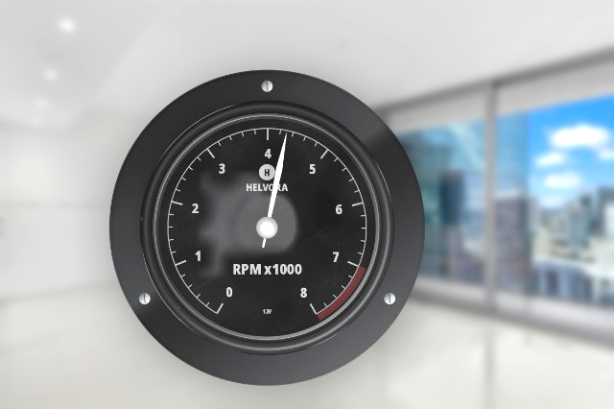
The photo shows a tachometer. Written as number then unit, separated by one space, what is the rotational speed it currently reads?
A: 4300 rpm
